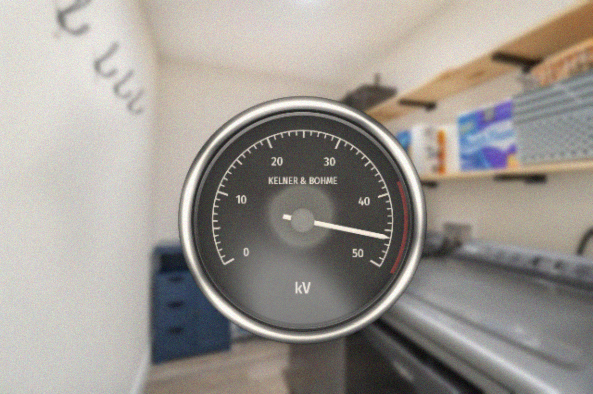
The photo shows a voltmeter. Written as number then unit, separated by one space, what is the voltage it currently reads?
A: 46 kV
